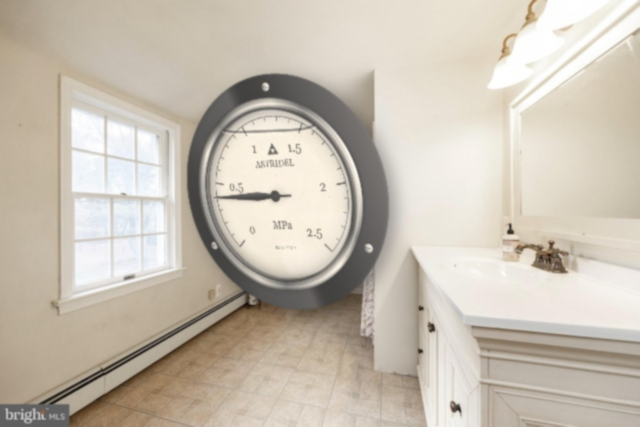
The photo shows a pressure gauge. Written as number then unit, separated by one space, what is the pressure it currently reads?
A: 0.4 MPa
